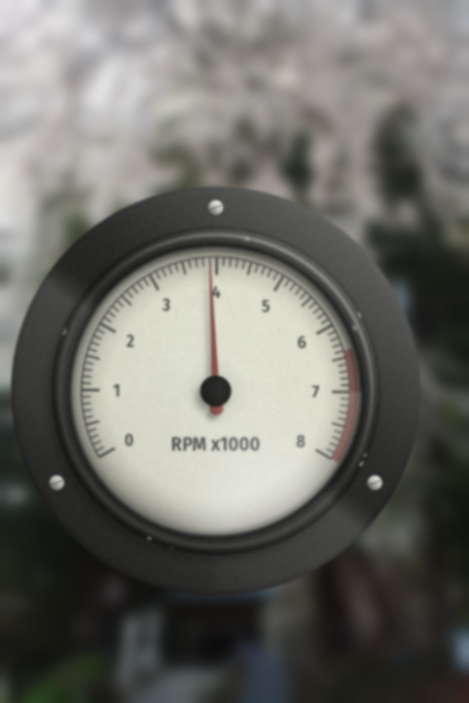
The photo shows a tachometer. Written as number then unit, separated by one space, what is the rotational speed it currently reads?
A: 3900 rpm
